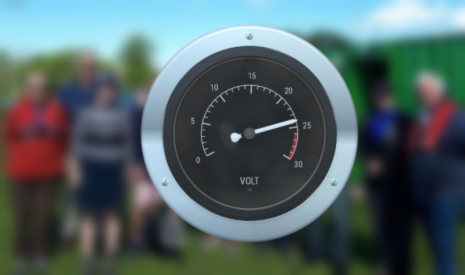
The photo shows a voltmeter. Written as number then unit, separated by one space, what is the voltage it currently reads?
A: 24 V
